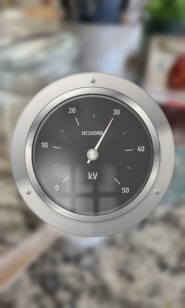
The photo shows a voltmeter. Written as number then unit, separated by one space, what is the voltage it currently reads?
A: 30 kV
